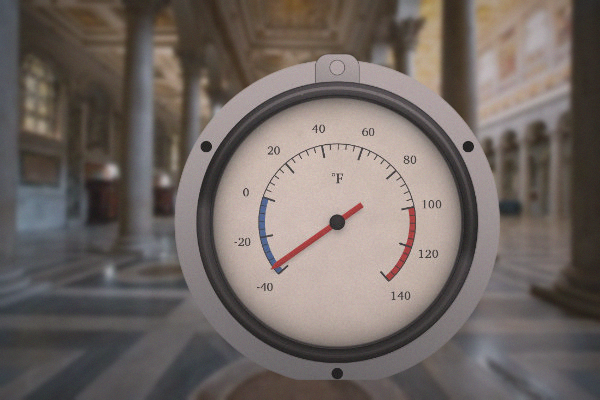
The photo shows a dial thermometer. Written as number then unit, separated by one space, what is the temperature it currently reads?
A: -36 °F
